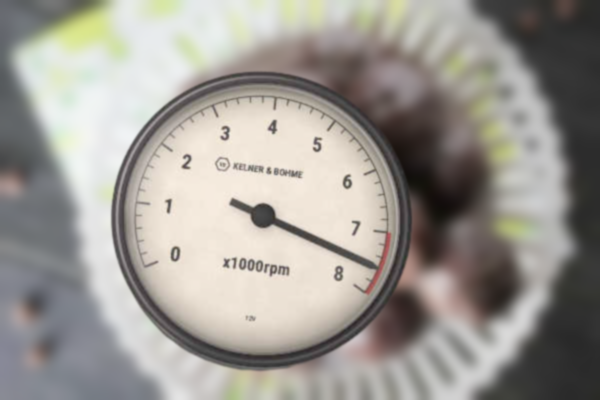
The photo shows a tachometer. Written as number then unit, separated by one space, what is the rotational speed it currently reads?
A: 7600 rpm
